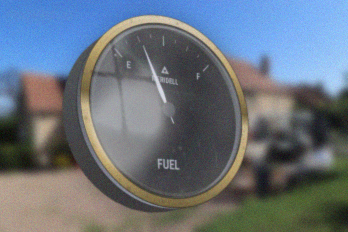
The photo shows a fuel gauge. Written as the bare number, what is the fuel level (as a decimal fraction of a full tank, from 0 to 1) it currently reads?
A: 0.25
